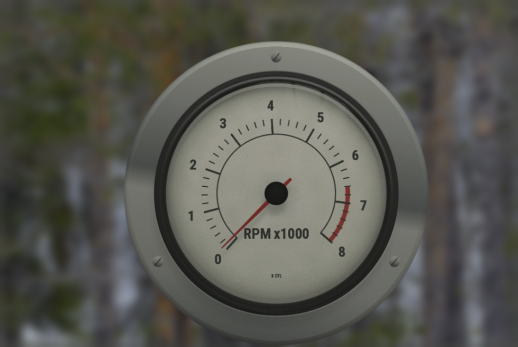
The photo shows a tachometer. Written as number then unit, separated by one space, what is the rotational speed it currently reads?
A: 100 rpm
